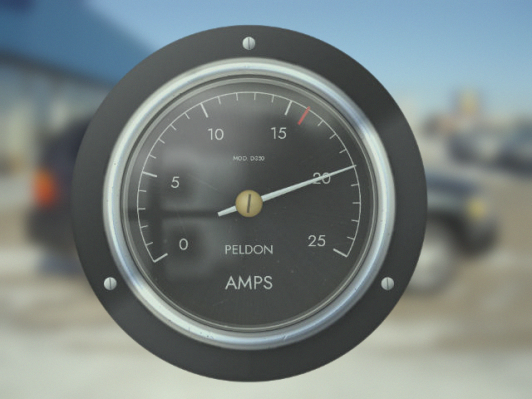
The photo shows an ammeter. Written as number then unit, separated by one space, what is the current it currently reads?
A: 20 A
